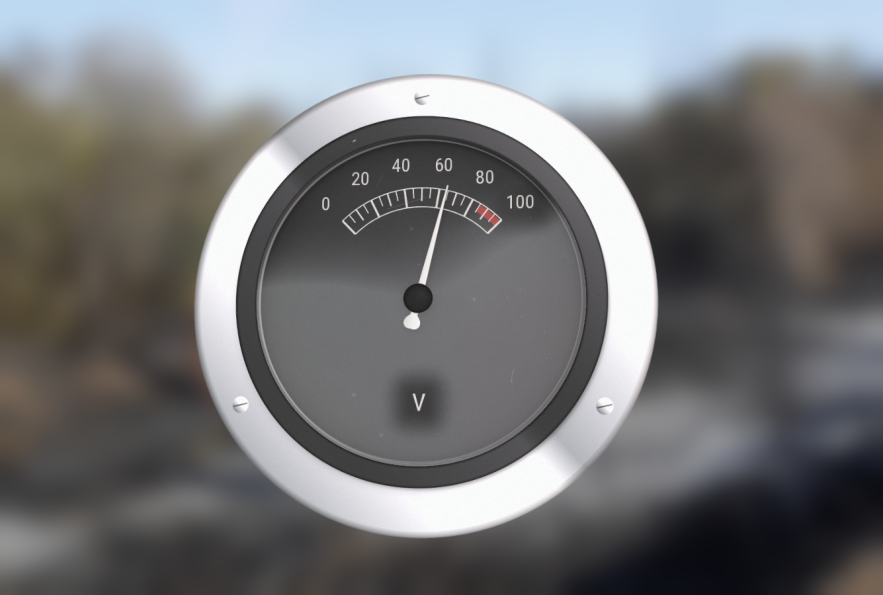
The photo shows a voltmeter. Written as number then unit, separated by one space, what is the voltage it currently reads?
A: 65 V
